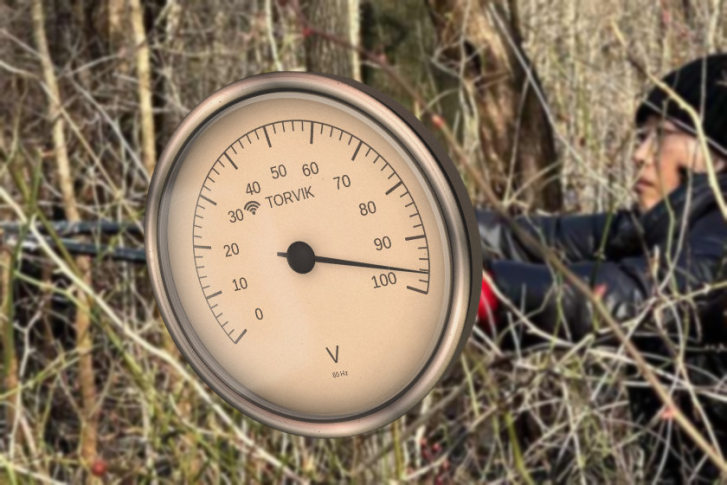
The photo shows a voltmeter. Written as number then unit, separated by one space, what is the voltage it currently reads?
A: 96 V
